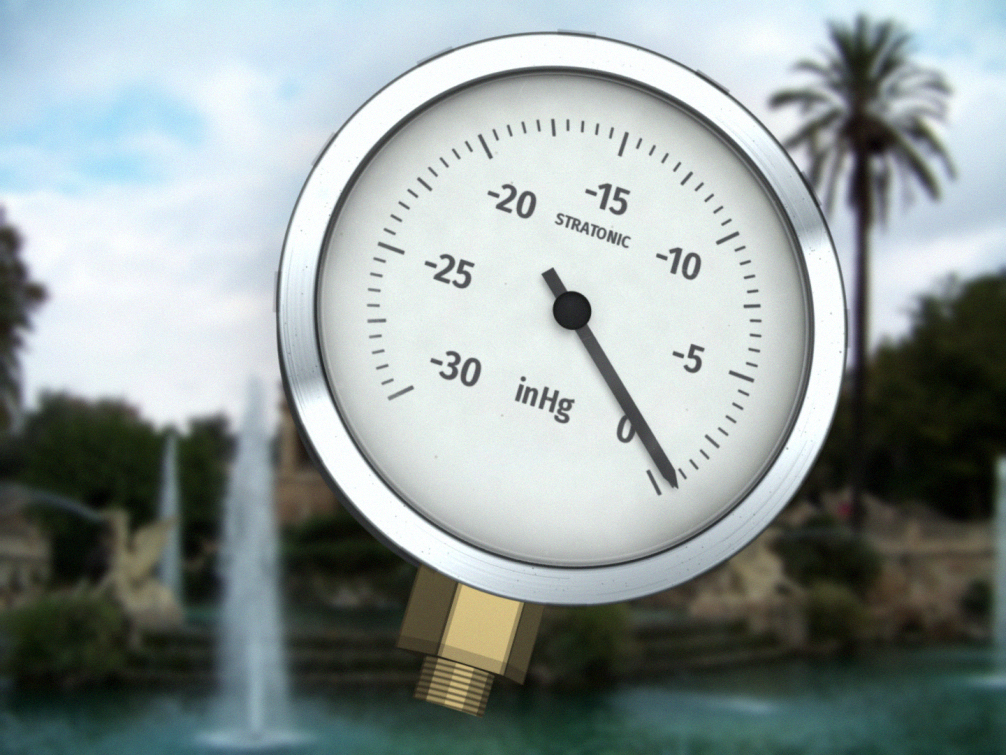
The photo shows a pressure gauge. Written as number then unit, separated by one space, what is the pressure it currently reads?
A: -0.5 inHg
